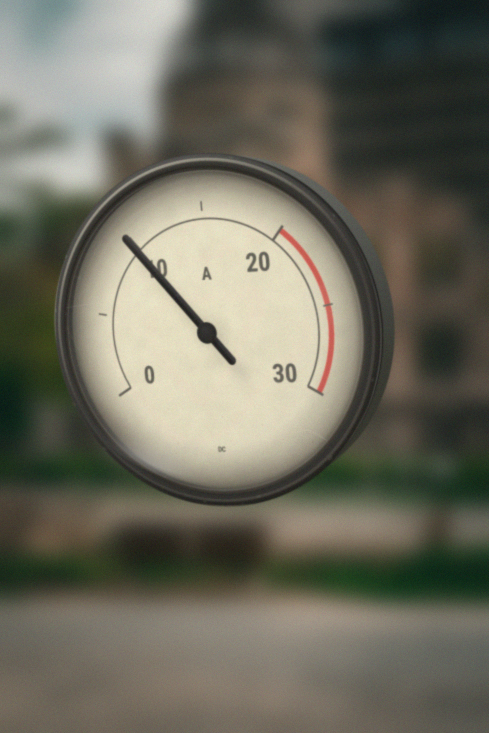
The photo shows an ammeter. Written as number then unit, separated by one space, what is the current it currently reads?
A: 10 A
